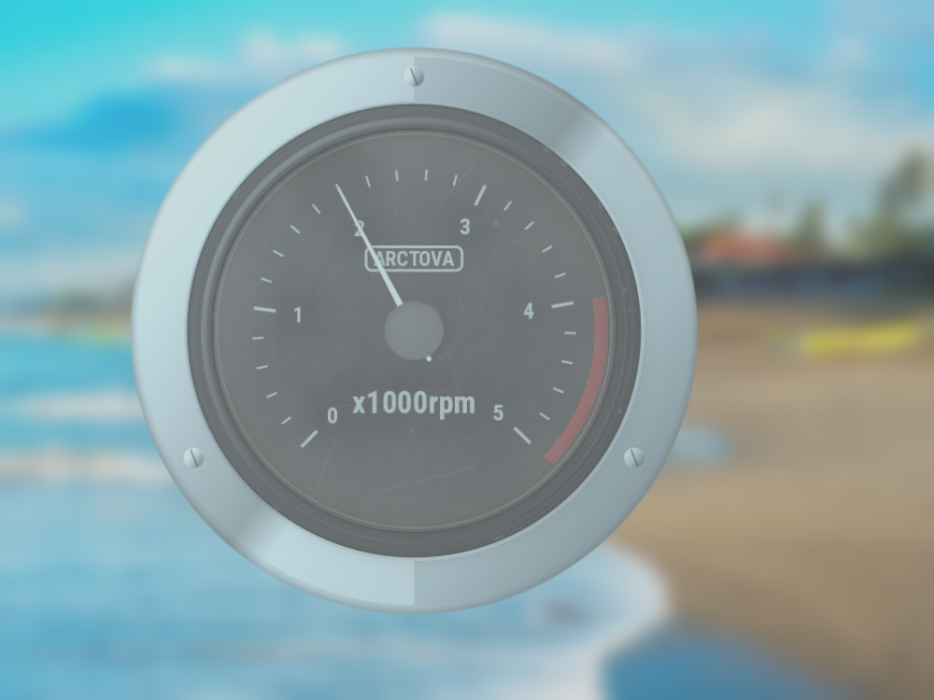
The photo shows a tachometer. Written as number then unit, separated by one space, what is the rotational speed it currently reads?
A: 2000 rpm
